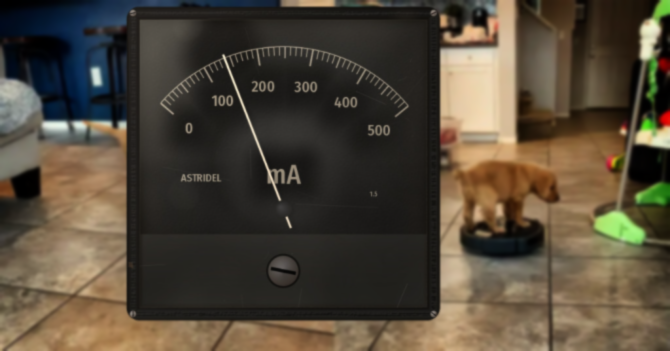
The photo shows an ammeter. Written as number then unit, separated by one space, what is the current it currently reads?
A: 140 mA
